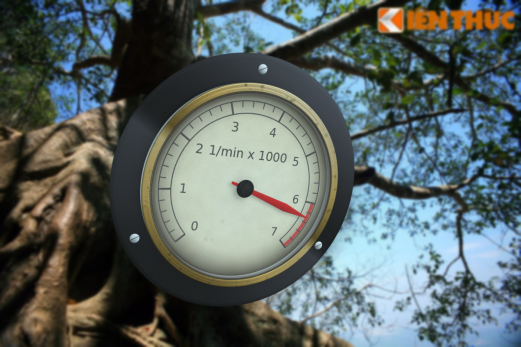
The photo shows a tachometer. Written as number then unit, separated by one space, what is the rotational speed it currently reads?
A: 6300 rpm
